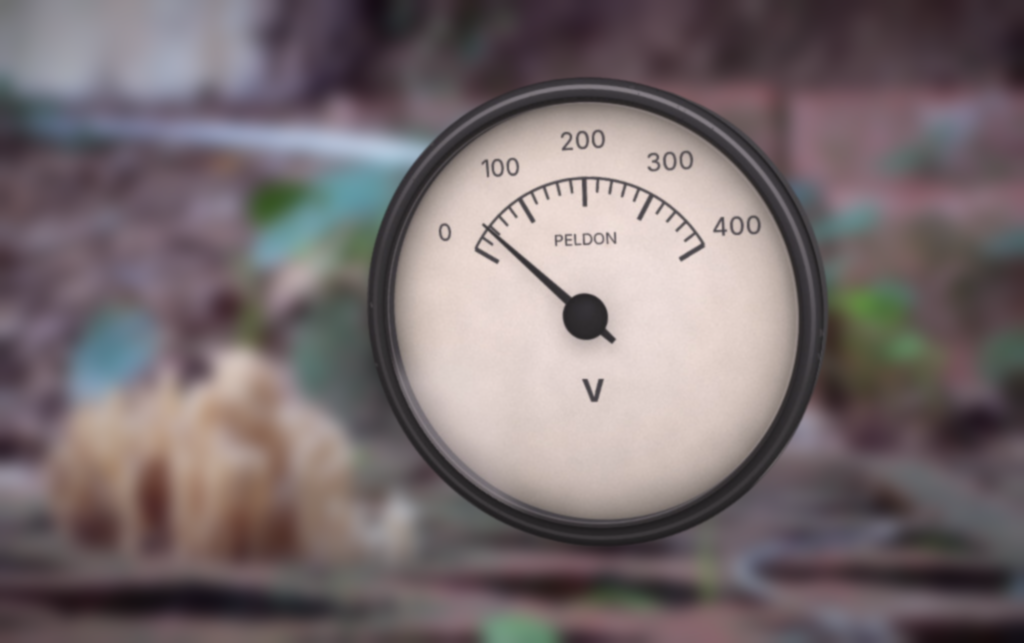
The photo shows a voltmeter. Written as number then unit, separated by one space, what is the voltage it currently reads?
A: 40 V
